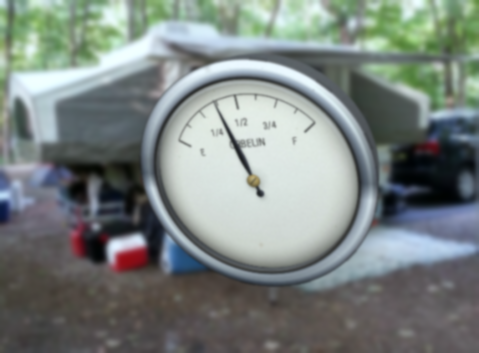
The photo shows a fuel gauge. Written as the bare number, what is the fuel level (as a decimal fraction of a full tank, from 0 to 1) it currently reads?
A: 0.375
